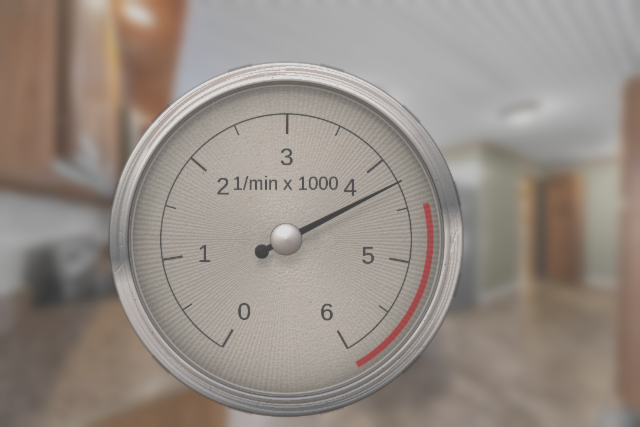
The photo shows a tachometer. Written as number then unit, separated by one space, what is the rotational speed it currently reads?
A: 4250 rpm
